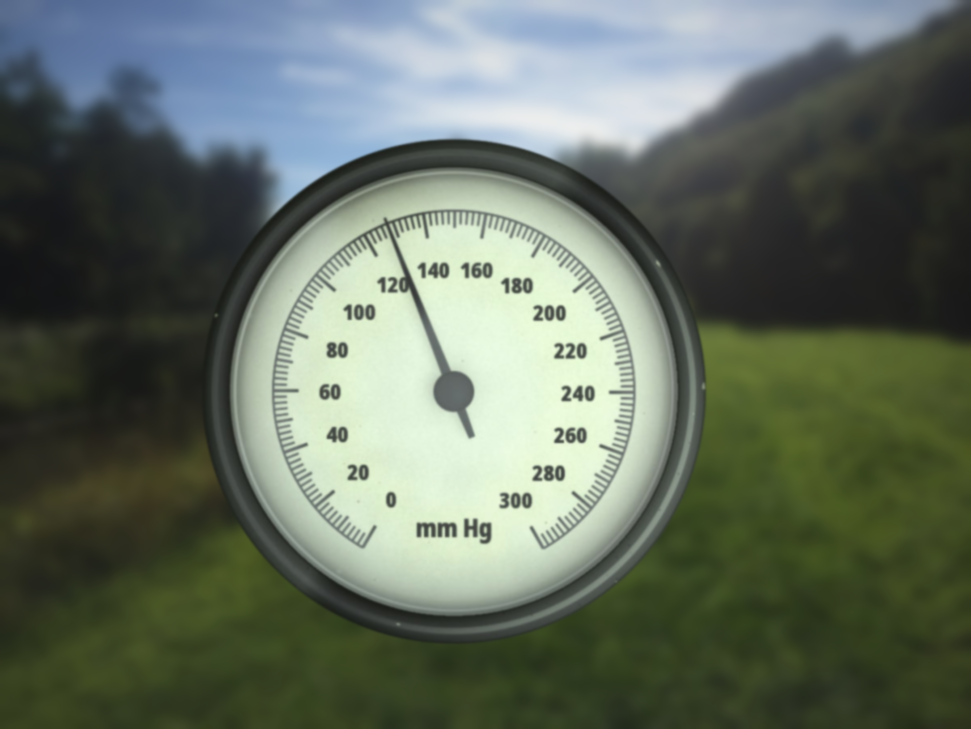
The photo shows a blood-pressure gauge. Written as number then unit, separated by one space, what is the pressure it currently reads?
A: 128 mmHg
